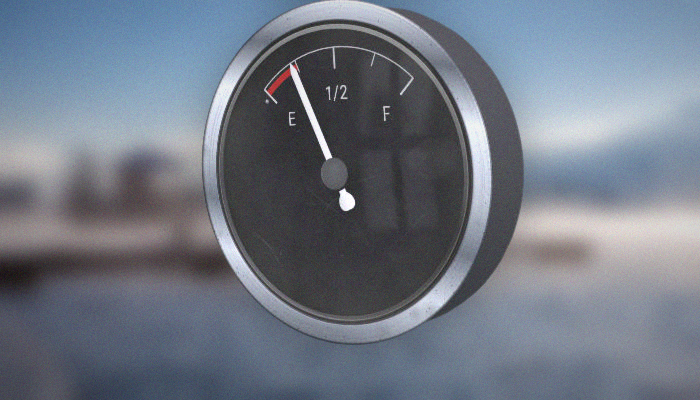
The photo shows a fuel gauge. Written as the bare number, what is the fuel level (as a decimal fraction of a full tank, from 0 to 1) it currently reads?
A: 0.25
